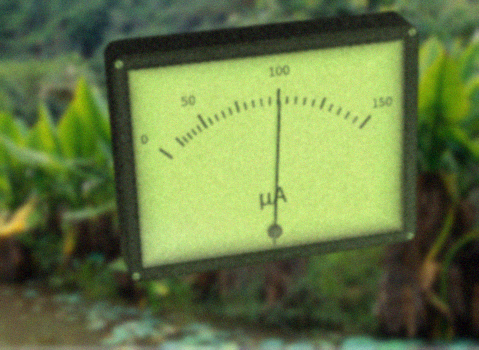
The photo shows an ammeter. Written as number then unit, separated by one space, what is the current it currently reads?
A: 100 µA
